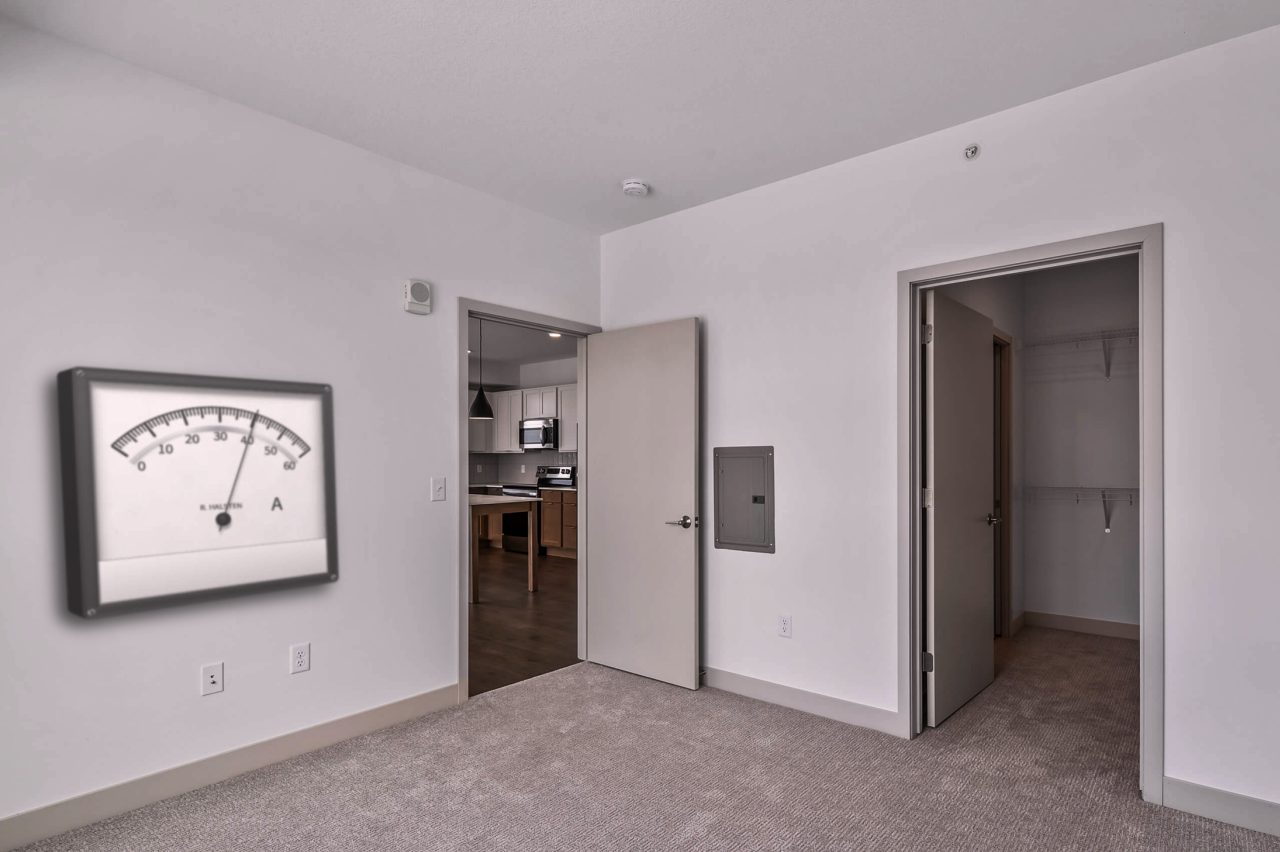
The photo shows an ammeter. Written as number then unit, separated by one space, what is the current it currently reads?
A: 40 A
